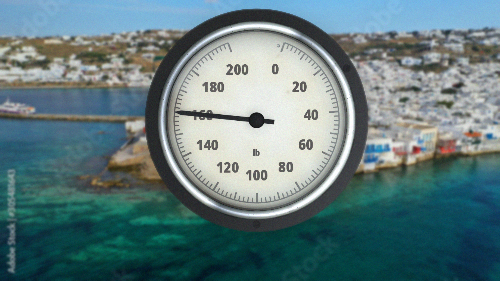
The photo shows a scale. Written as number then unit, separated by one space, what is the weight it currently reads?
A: 160 lb
